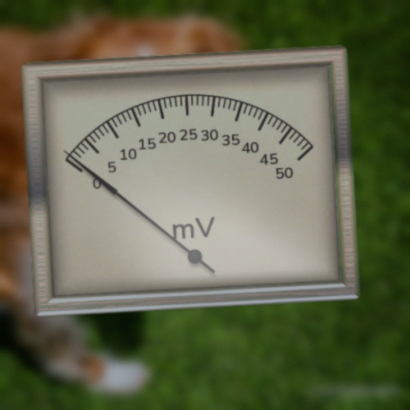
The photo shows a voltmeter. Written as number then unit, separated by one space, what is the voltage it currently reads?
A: 1 mV
